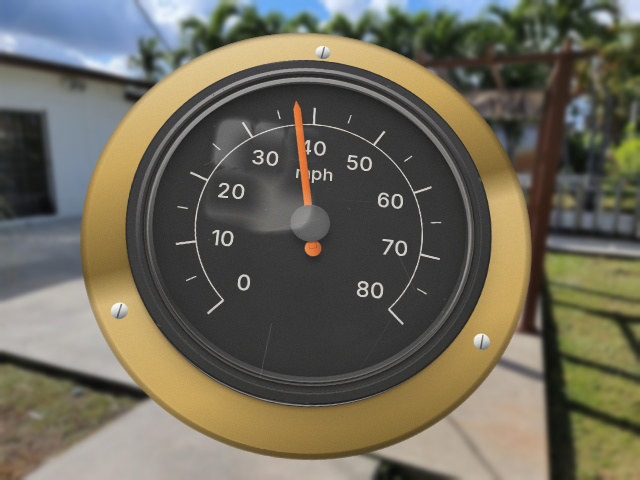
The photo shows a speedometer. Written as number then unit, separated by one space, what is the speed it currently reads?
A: 37.5 mph
